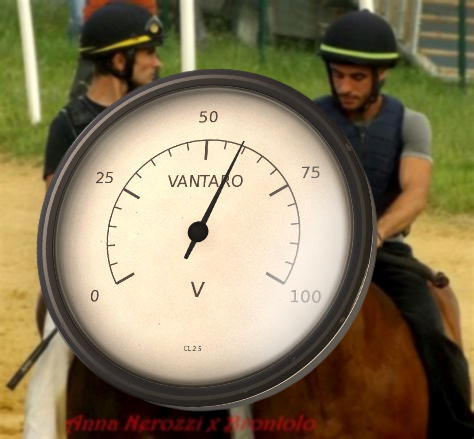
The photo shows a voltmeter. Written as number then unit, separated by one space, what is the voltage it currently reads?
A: 60 V
